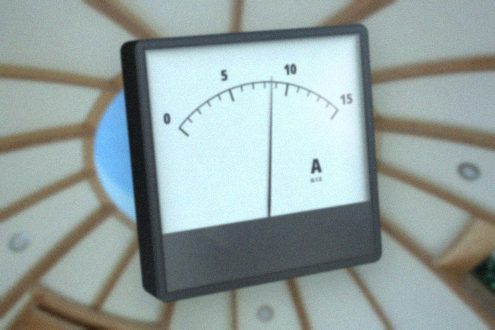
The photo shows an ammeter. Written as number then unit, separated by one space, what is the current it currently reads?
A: 8.5 A
